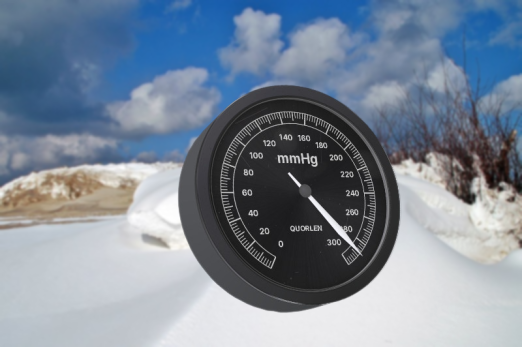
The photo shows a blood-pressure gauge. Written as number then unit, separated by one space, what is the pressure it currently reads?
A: 290 mmHg
